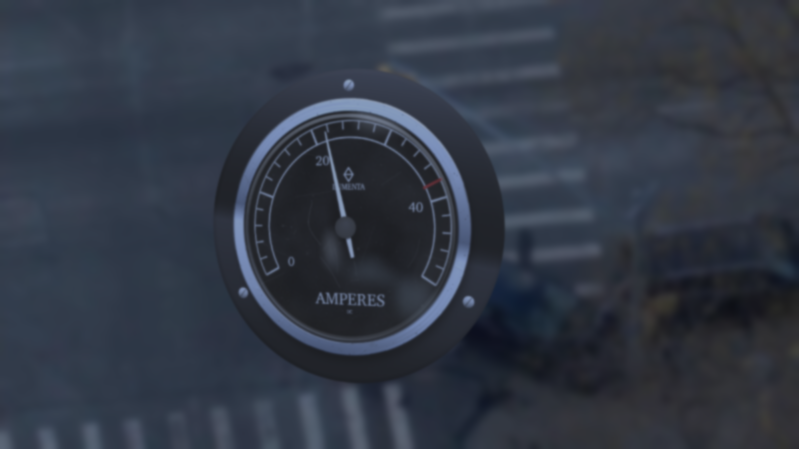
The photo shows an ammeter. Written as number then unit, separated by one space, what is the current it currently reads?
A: 22 A
